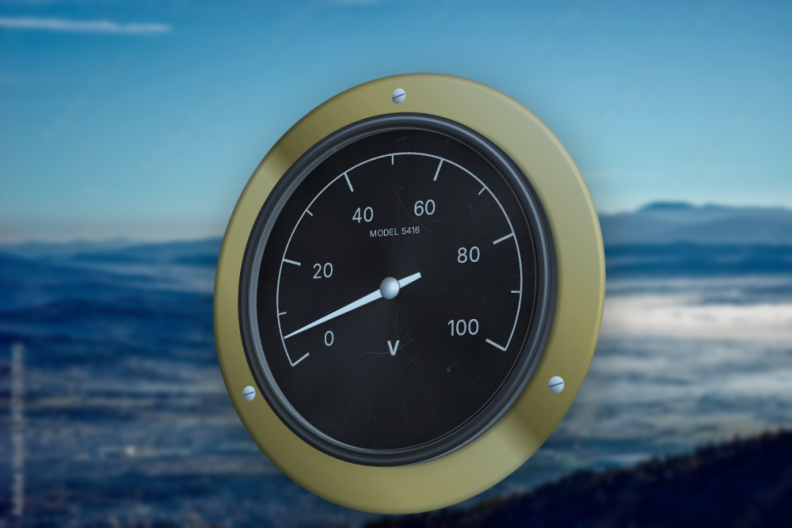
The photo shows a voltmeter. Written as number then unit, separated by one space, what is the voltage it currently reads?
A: 5 V
